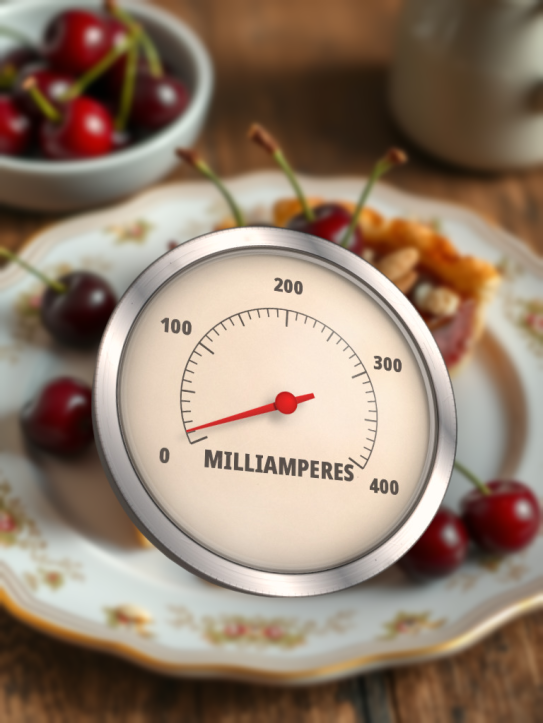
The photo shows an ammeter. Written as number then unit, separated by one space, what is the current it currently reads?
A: 10 mA
